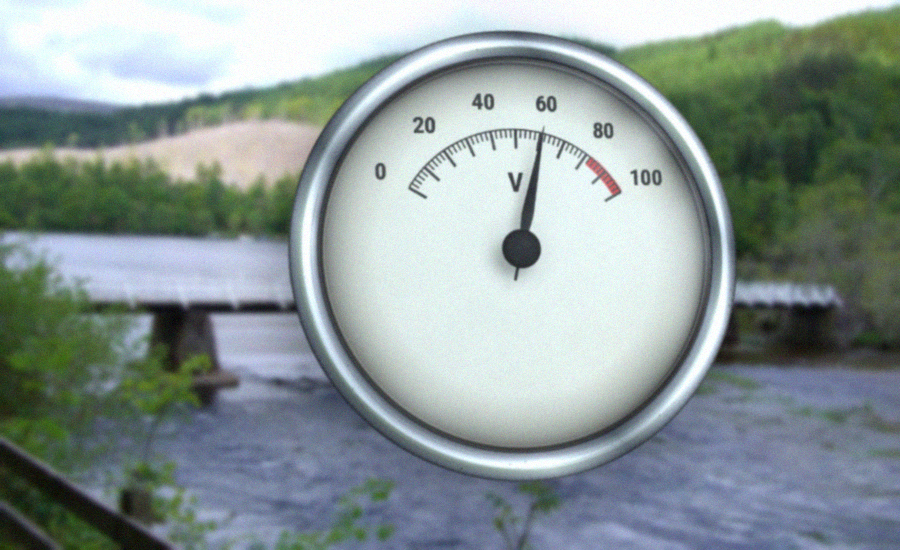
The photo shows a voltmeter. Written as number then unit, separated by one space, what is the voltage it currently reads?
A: 60 V
